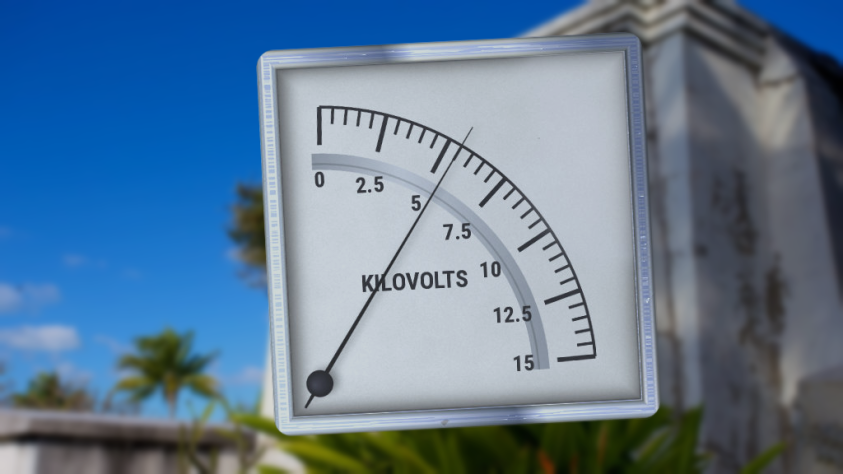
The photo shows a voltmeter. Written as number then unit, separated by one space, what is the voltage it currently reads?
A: 5.5 kV
